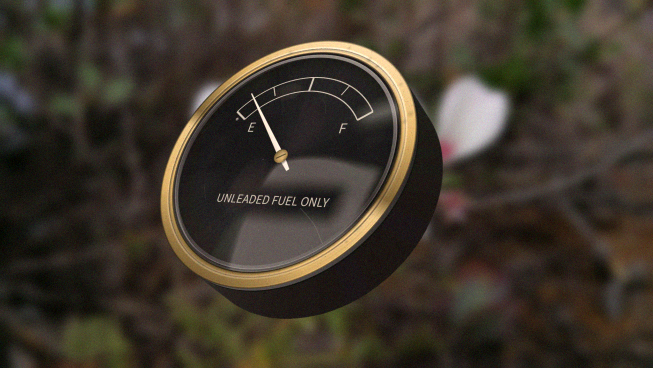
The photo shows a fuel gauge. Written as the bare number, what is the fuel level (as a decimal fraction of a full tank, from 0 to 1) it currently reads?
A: 0.125
